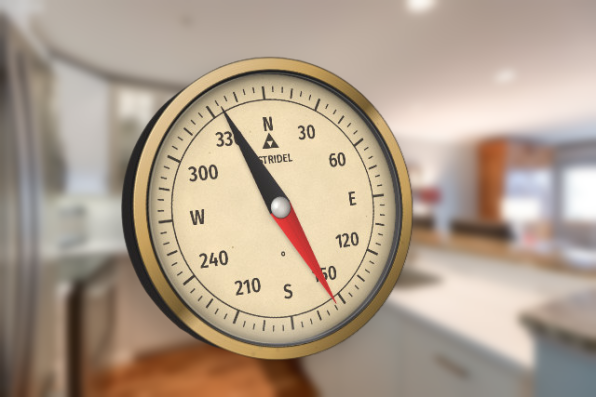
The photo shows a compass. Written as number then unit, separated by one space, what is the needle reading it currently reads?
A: 155 °
